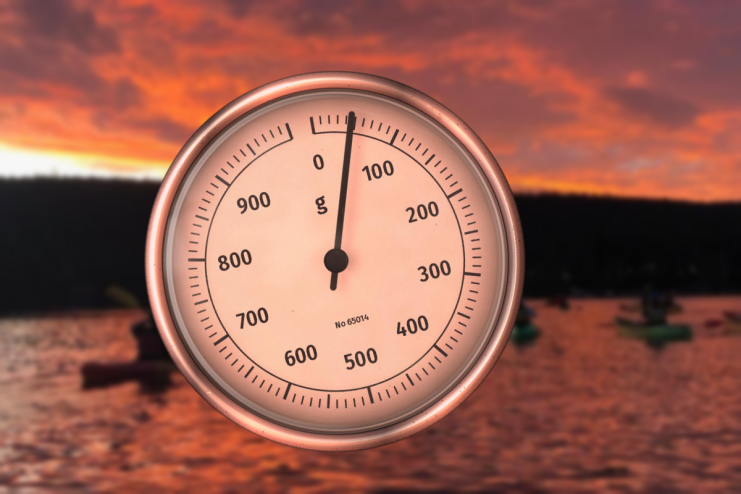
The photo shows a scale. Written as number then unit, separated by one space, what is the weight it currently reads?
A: 45 g
